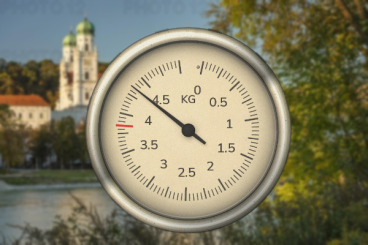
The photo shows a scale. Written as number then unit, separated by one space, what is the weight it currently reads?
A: 4.35 kg
